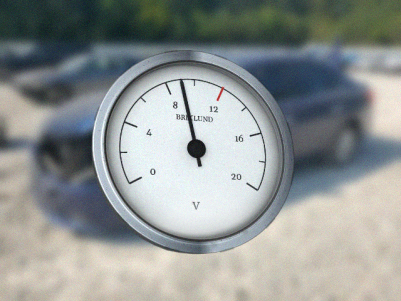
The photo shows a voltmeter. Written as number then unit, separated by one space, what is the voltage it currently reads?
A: 9 V
